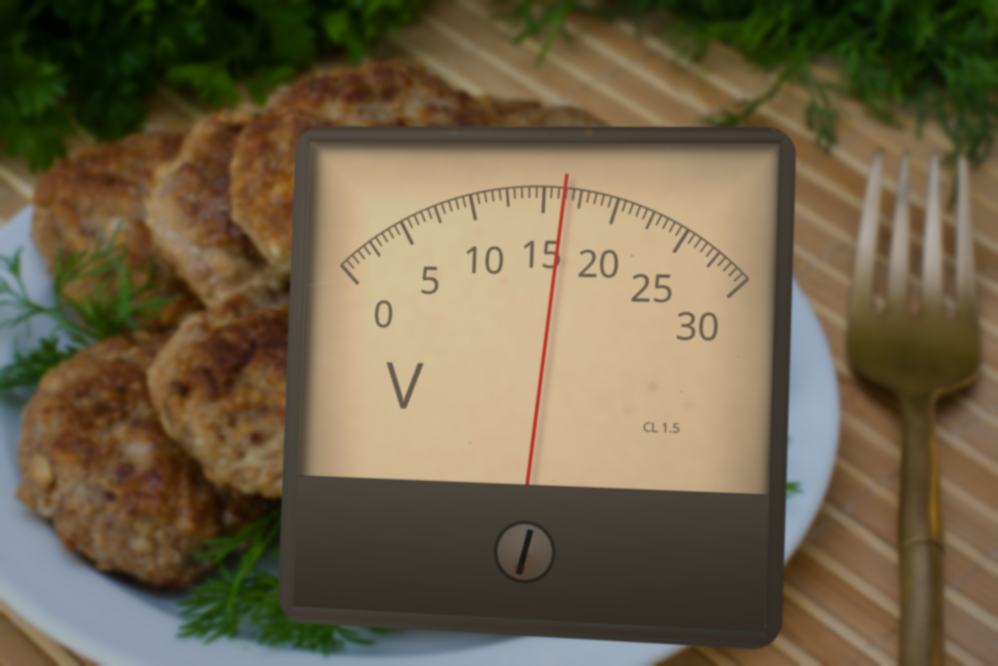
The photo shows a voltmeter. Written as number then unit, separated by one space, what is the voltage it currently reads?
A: 16.5 V
